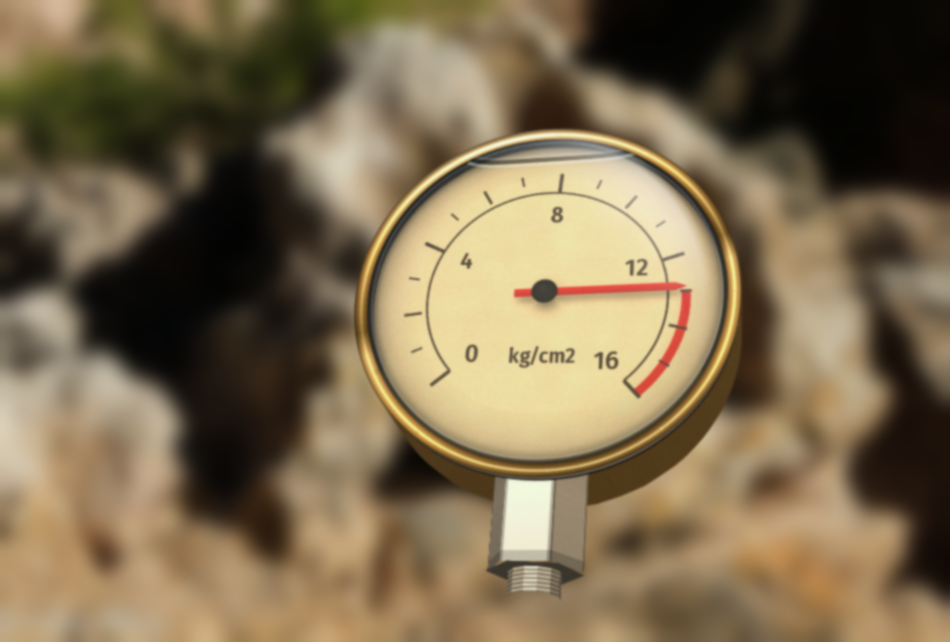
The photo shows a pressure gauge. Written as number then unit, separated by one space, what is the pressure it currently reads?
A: 13 kg/cm²
